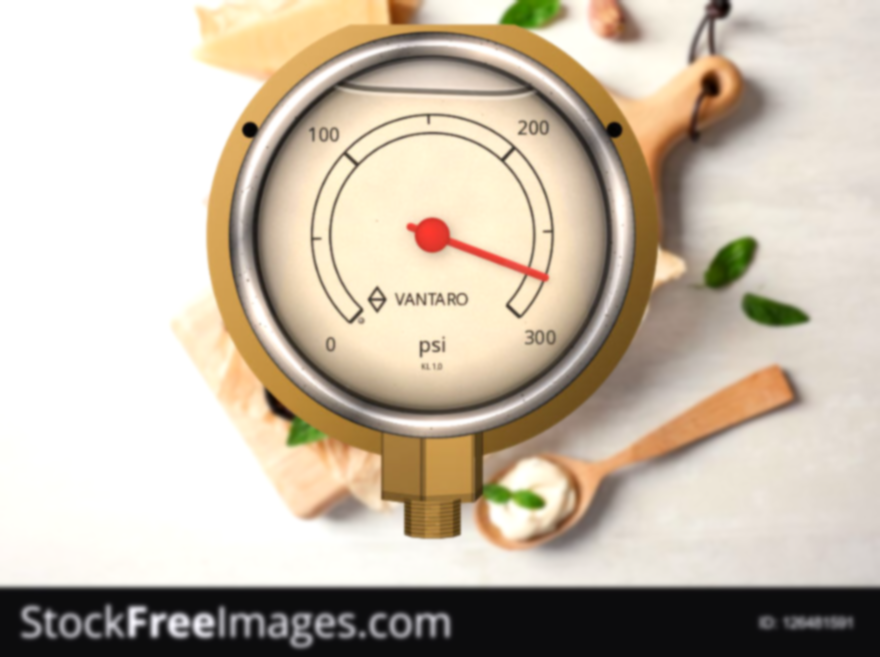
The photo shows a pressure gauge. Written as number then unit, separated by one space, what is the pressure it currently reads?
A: 275 psi
